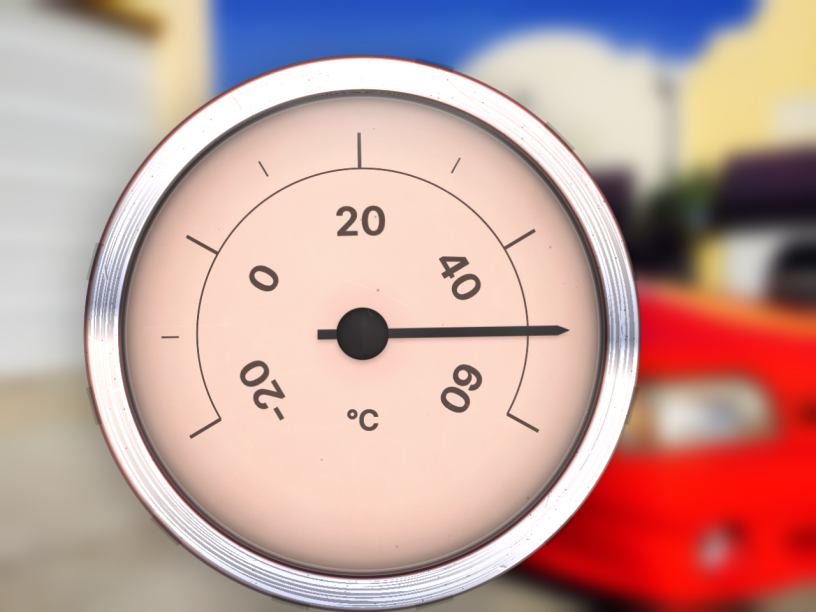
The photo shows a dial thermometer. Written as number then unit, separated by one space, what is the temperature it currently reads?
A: 50 °C
